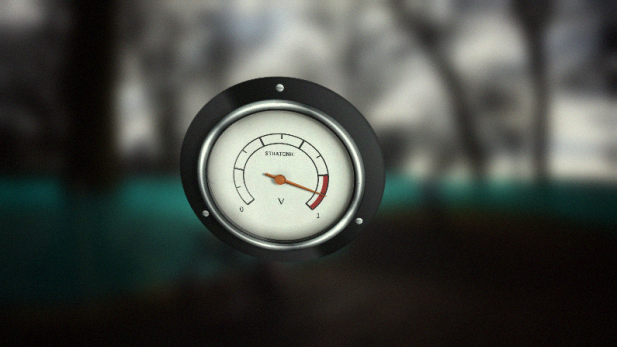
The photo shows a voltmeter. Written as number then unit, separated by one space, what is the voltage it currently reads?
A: 0.9 V
